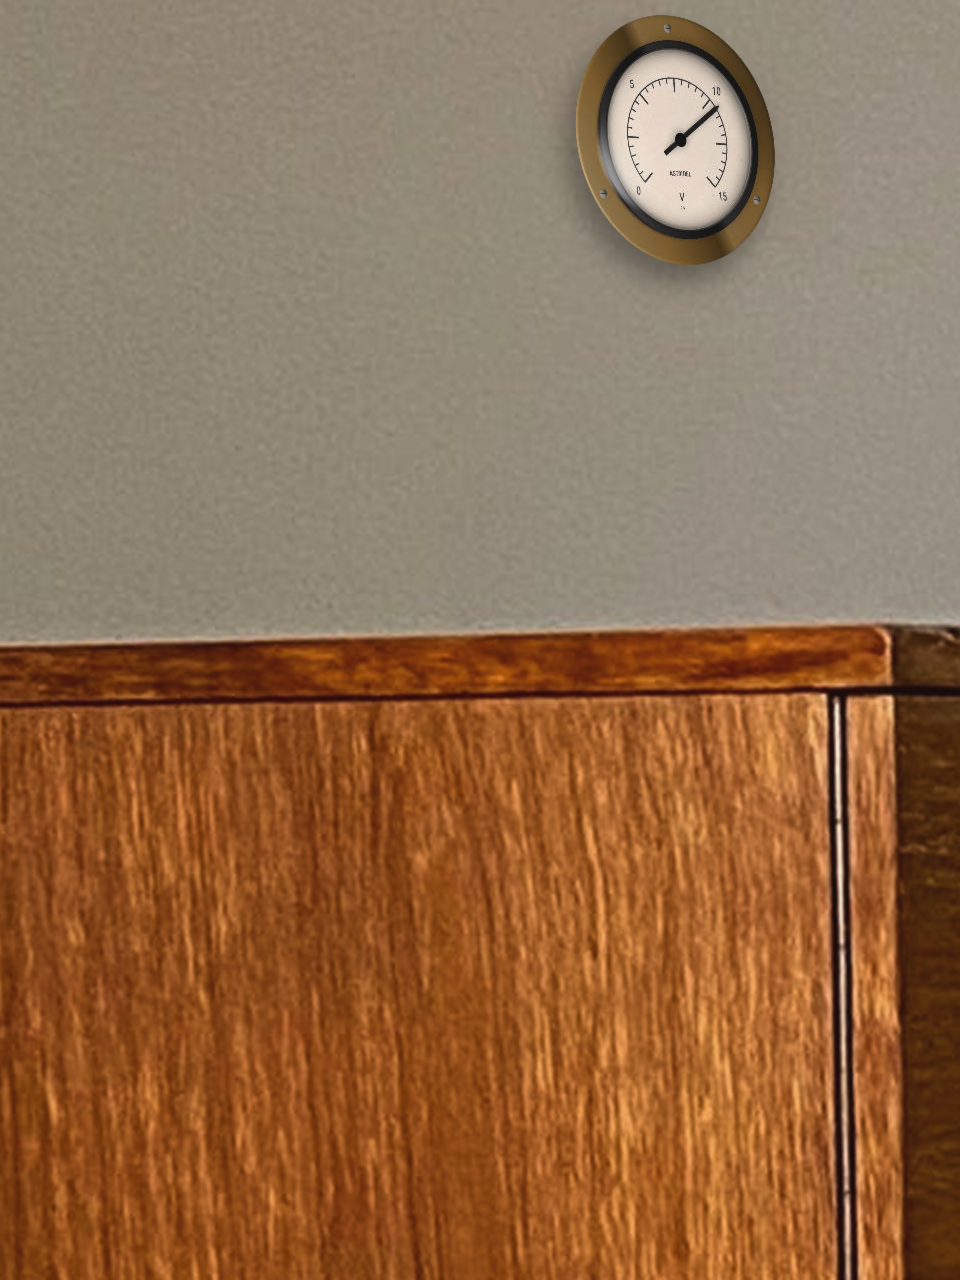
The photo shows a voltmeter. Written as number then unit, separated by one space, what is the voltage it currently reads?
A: 10.5 V
